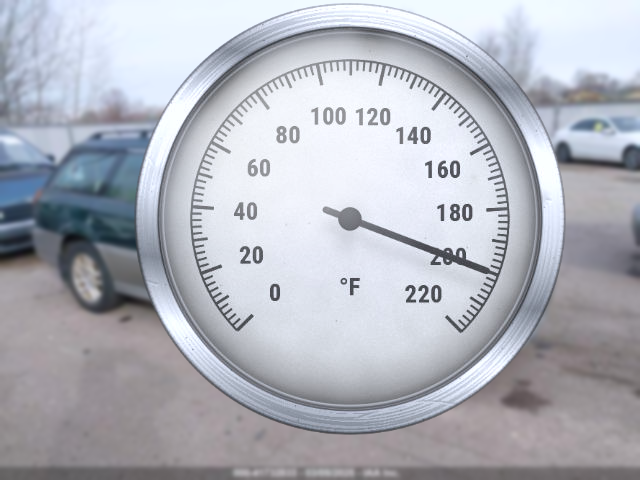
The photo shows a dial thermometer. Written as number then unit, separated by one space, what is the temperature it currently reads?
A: 200 °F
